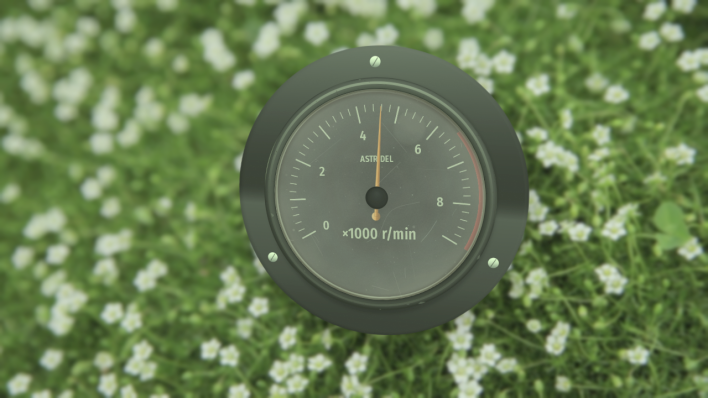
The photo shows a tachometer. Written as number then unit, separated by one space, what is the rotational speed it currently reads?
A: 4600 rpm
